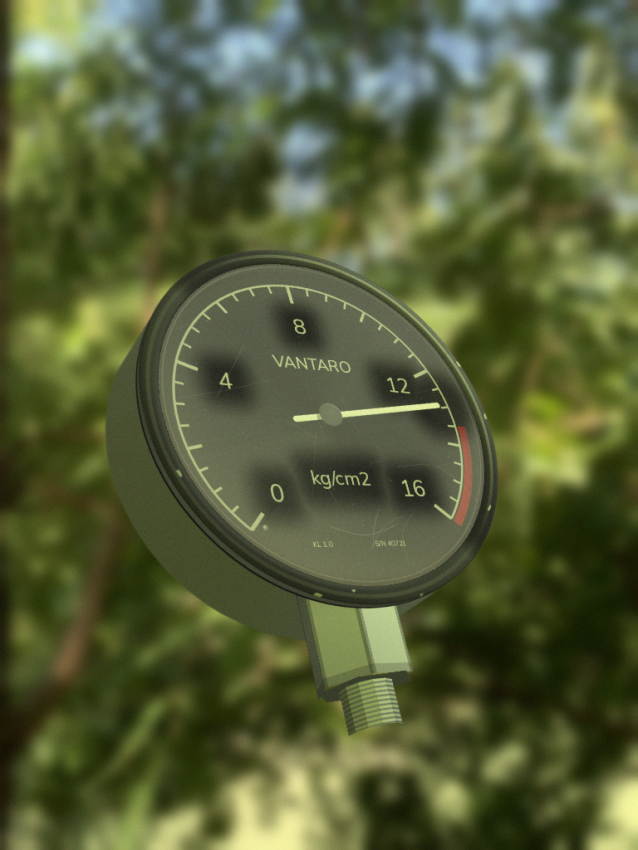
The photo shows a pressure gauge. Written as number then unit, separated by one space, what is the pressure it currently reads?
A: 13 kg/cm²
